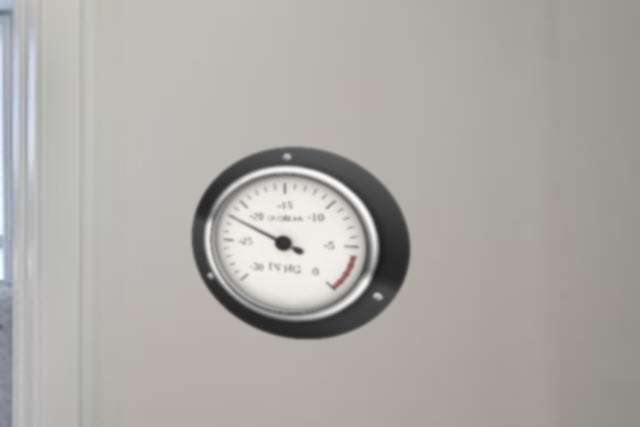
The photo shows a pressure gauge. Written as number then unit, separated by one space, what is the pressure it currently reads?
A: -22 inHg
